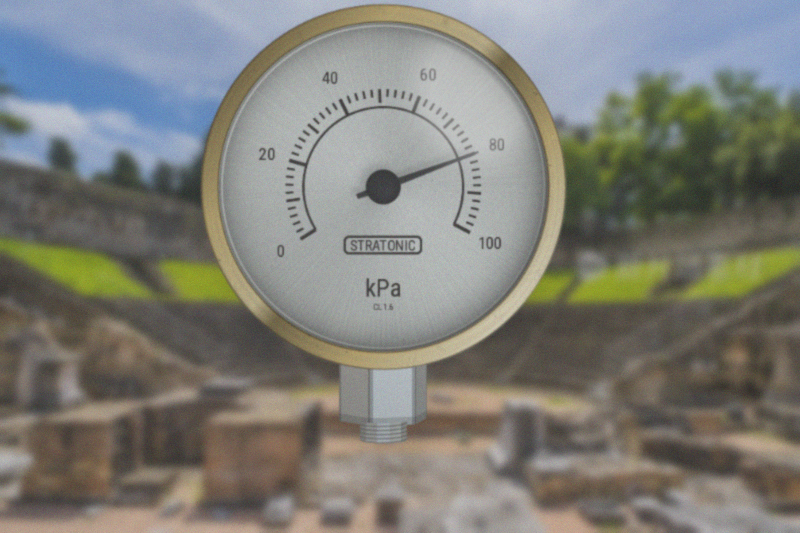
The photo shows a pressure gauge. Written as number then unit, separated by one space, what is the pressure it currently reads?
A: 80 kPa
